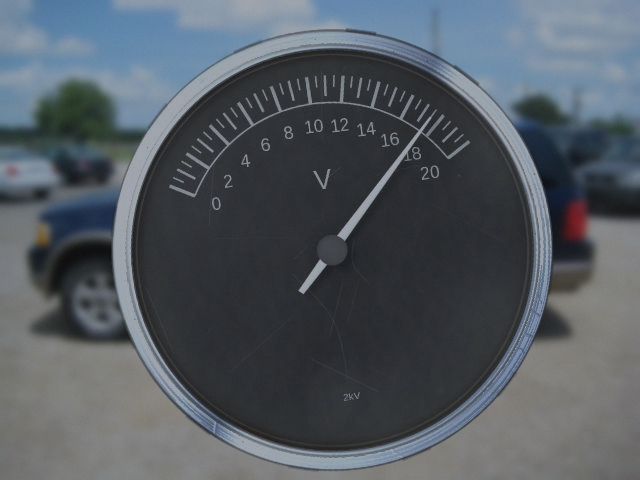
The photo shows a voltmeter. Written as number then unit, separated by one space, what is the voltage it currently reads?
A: 17.5 V
